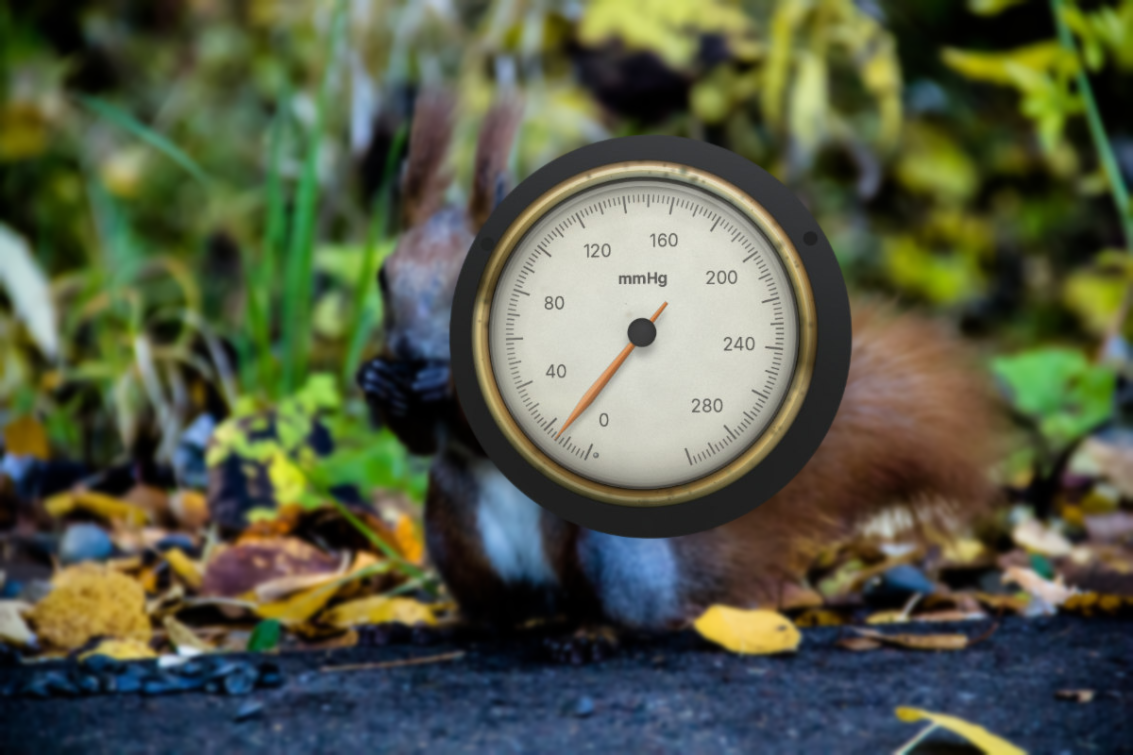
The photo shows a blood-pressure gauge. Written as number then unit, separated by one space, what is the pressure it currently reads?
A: 14 mmHg
